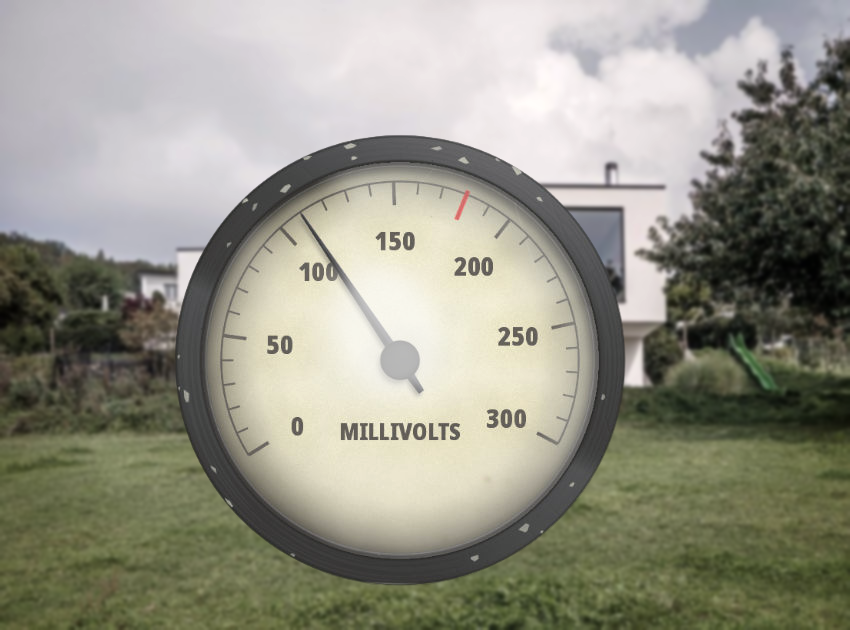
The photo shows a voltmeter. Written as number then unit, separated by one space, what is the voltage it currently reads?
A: 110 mV
